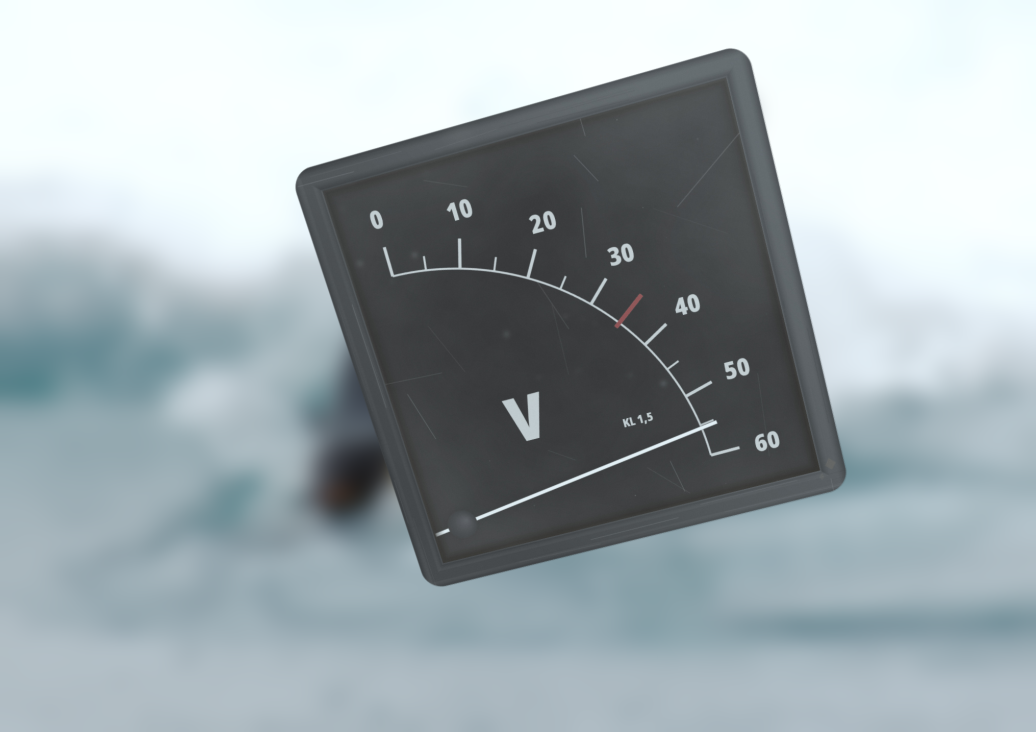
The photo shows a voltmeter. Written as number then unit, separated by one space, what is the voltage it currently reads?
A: 55 V
